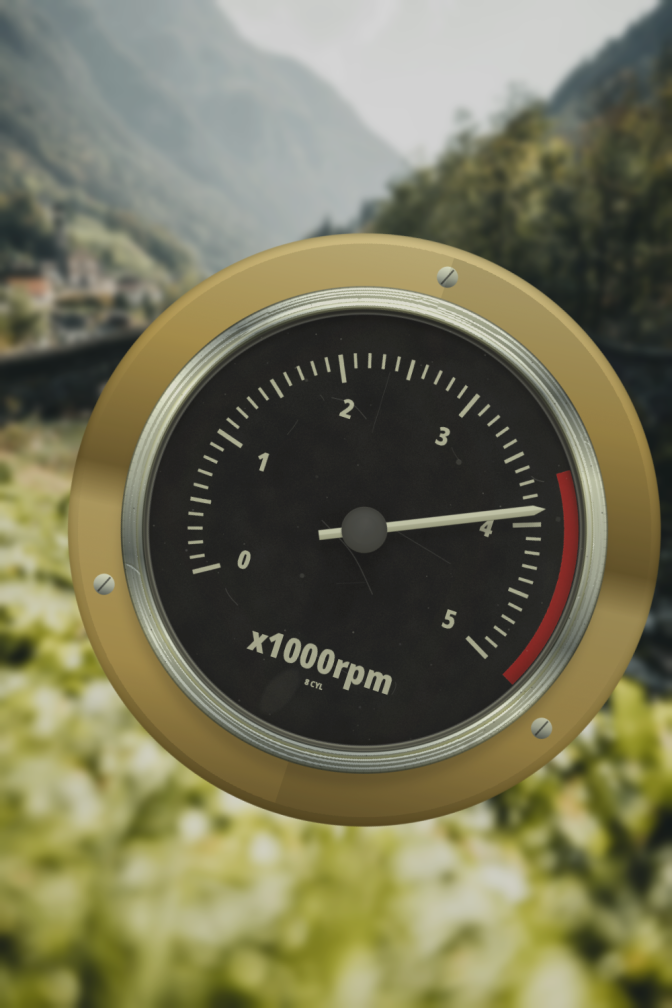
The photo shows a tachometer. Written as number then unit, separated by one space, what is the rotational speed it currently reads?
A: 3900 rpm
